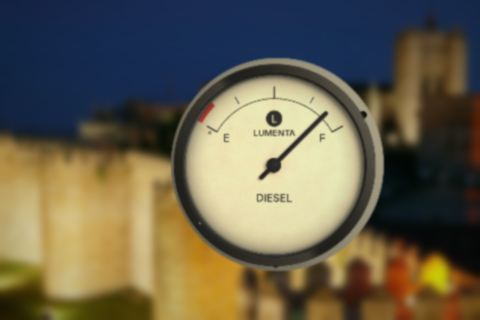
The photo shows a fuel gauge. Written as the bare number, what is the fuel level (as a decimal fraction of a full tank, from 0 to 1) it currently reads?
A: 0.875
